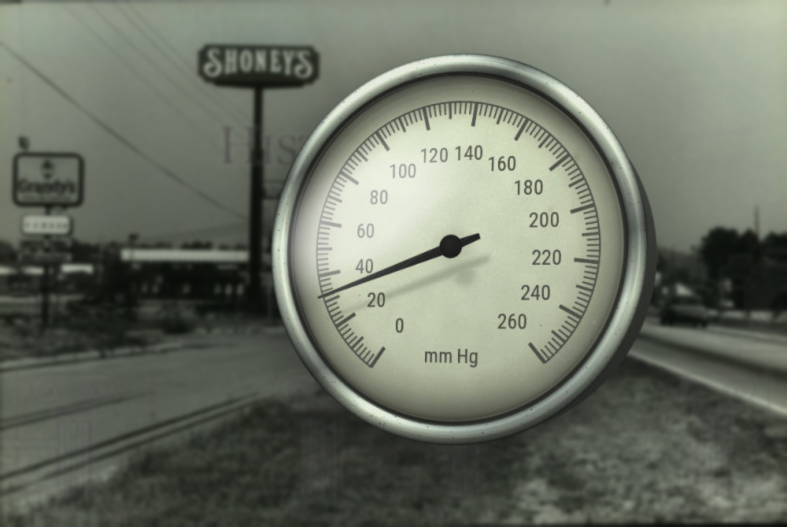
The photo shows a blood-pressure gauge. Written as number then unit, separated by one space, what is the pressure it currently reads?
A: 32 mmHg
